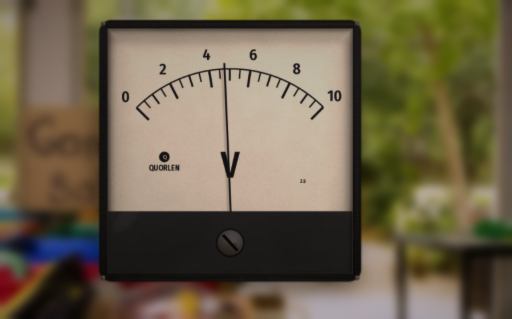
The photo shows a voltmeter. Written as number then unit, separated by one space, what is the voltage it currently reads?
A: 4.75 V
